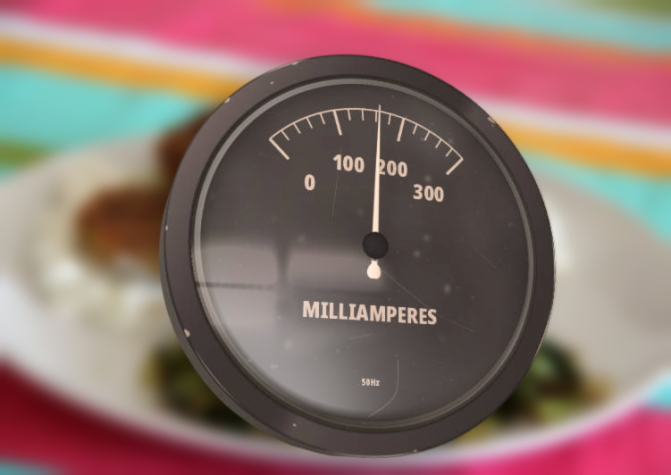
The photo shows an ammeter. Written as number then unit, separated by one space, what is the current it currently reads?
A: 160 mA
